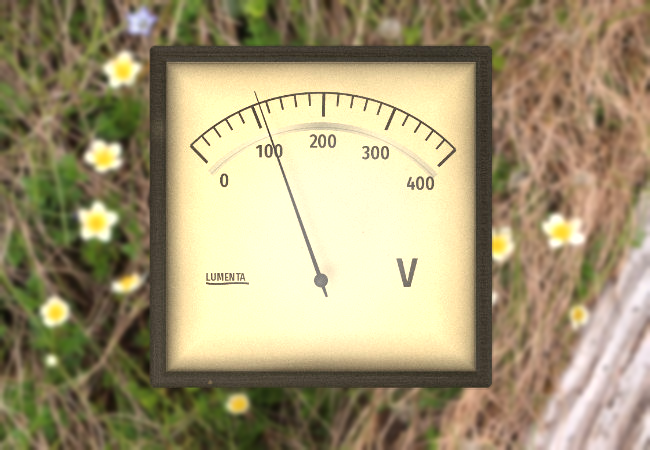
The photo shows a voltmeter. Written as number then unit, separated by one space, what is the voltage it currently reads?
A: 110 V
